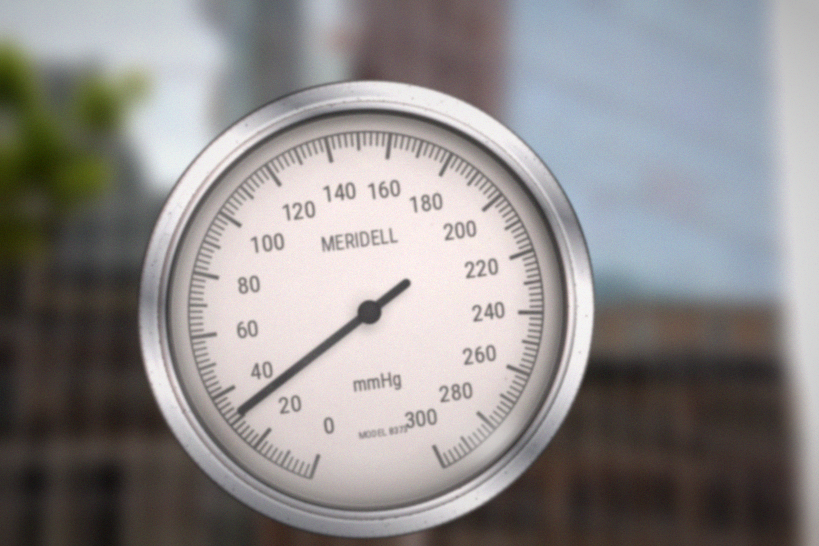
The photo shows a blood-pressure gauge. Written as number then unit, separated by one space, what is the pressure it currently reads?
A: 32 mmHg
